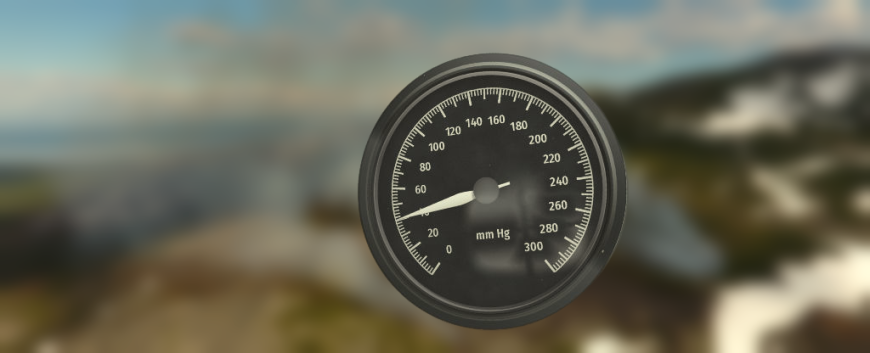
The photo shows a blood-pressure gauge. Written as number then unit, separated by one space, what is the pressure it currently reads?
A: 40 mmHg
